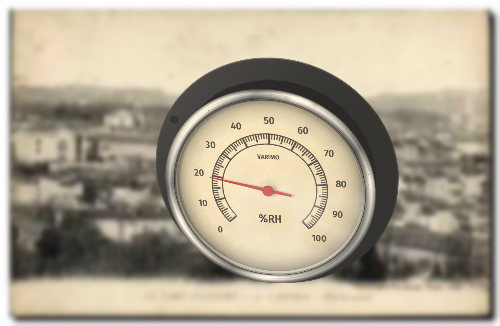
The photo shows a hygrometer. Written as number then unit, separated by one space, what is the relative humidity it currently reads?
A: 20 %
